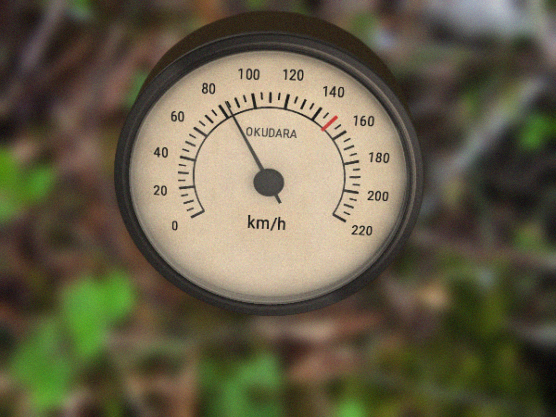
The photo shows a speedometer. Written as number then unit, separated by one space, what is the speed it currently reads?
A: 85 km/h
